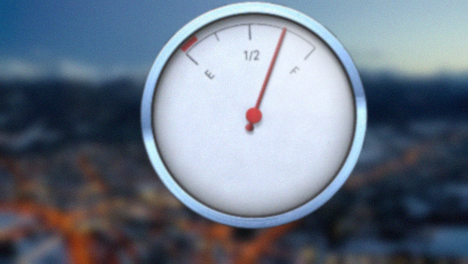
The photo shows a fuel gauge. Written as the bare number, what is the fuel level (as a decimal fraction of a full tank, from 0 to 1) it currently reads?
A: 0.75
